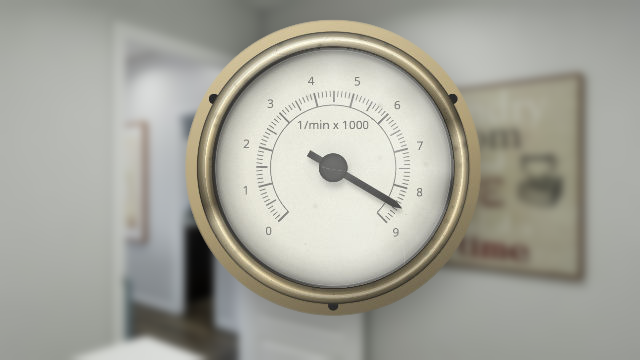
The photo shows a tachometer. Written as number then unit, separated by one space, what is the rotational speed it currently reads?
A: 8500 rpm
